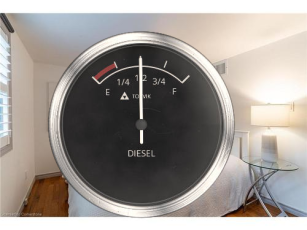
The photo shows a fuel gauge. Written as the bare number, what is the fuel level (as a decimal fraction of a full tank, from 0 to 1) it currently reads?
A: 0.5
